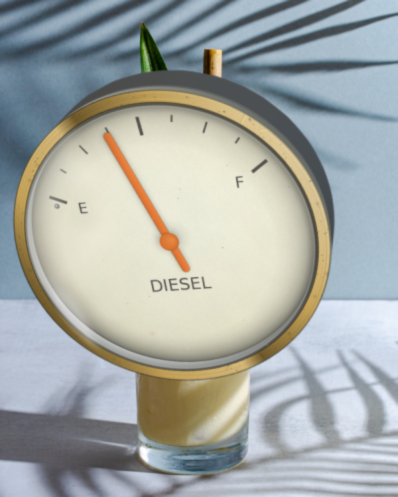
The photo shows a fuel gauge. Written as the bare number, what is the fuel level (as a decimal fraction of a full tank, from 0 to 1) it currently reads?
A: 0.375
